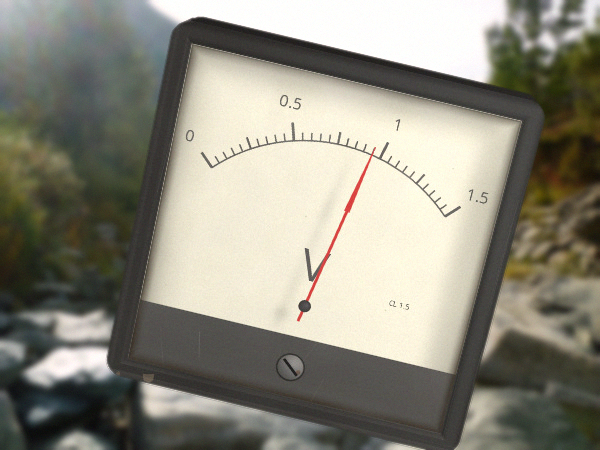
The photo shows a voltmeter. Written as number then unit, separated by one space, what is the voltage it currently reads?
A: 0.95 V
